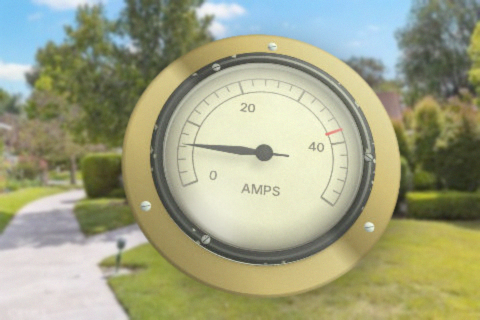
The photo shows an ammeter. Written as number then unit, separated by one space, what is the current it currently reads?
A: 6 A
